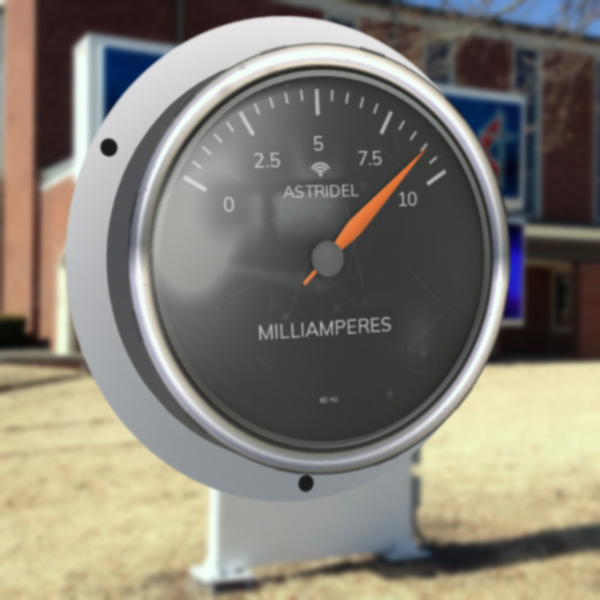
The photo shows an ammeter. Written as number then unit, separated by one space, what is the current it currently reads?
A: 9 mA
